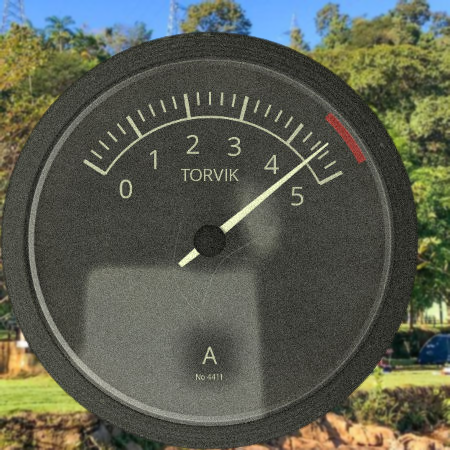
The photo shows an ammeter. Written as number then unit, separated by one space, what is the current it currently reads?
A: 4.5 A
